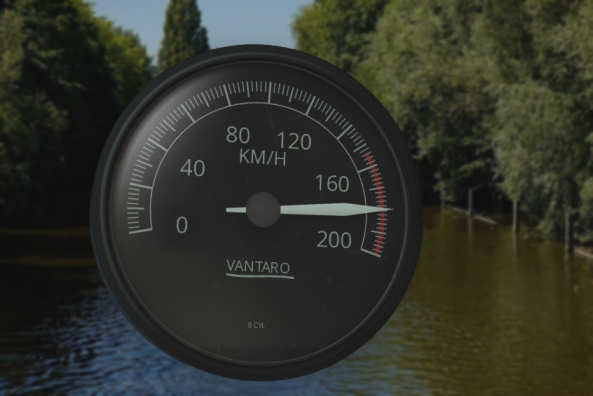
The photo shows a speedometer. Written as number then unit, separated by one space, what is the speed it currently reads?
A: 180 km/h
